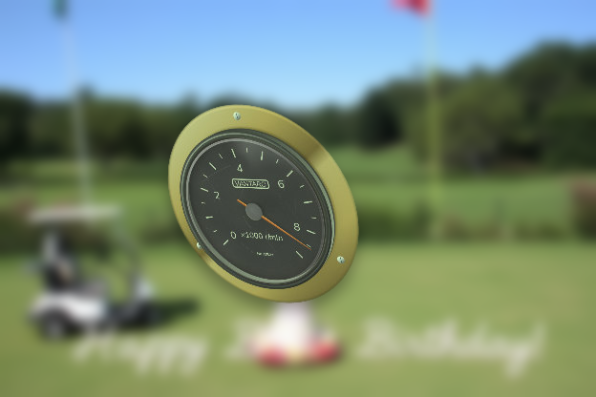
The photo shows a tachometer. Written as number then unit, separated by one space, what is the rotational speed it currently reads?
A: 8500 rpm
